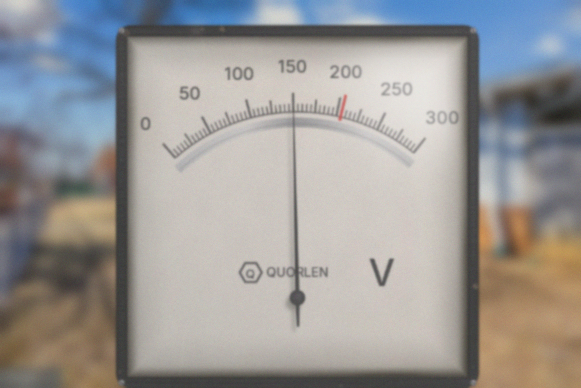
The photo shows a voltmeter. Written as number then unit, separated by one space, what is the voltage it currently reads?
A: 150 V
